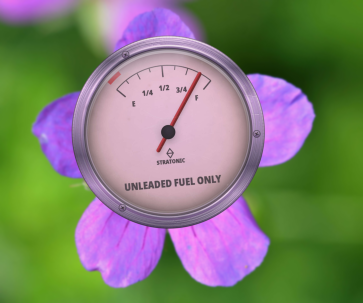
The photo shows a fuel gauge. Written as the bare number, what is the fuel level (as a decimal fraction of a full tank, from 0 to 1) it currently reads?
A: 0.875
